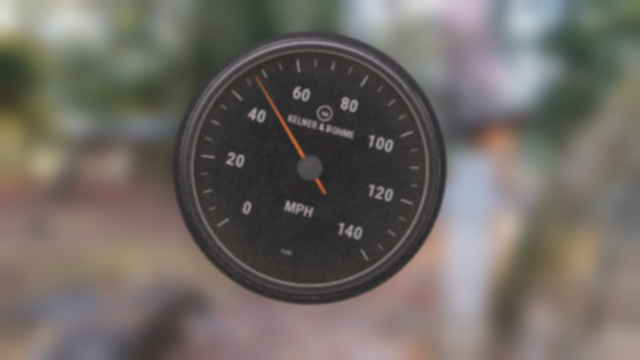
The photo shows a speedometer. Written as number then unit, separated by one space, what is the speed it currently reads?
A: 47.5 mph
